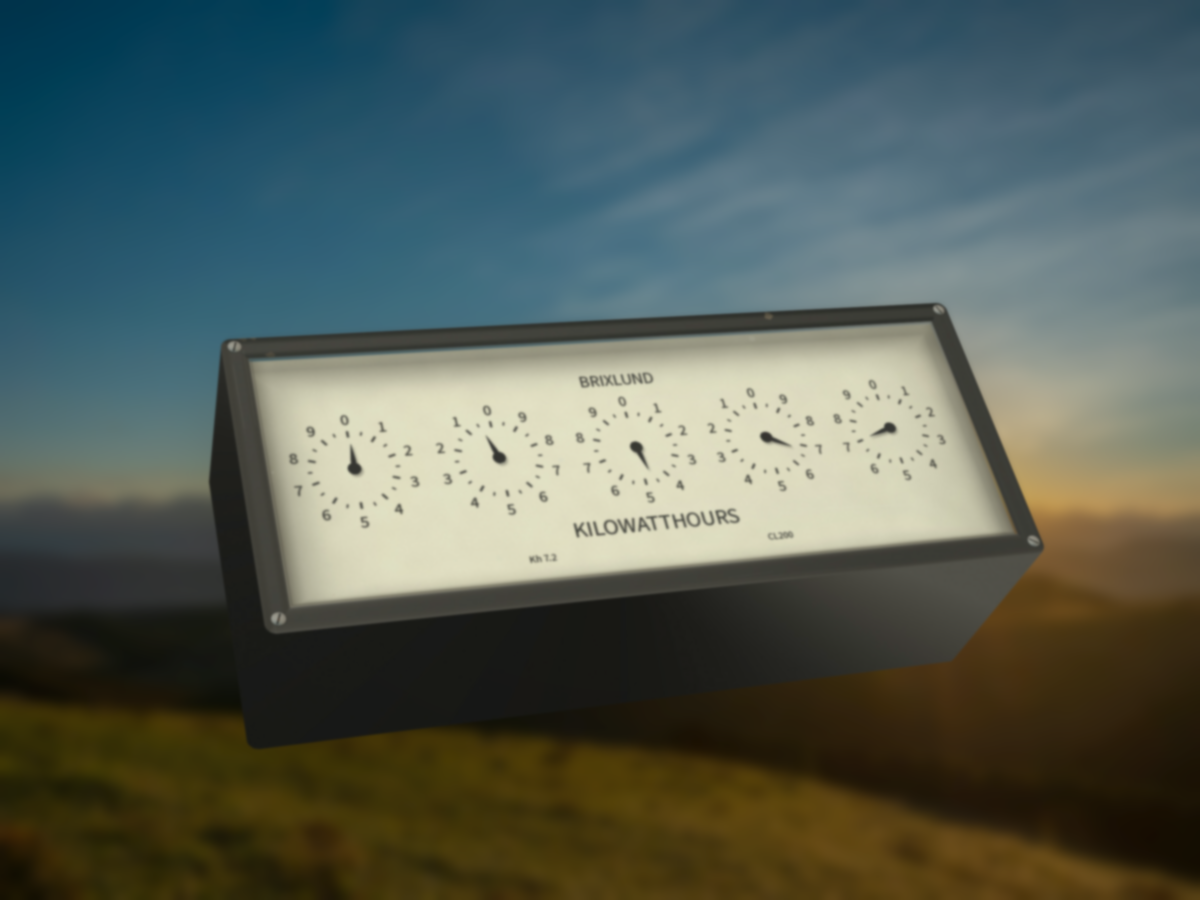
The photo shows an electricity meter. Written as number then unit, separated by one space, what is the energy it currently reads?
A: 467 kWh
